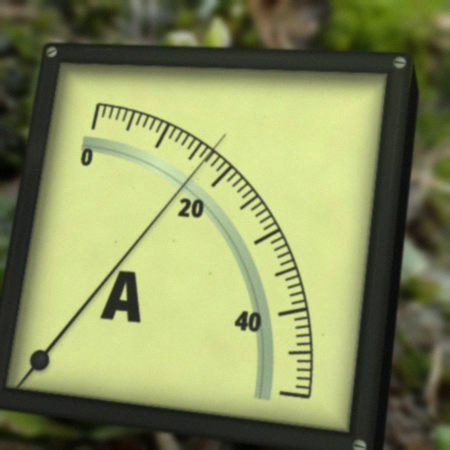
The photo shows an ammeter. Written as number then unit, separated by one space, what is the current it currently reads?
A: 17 A
